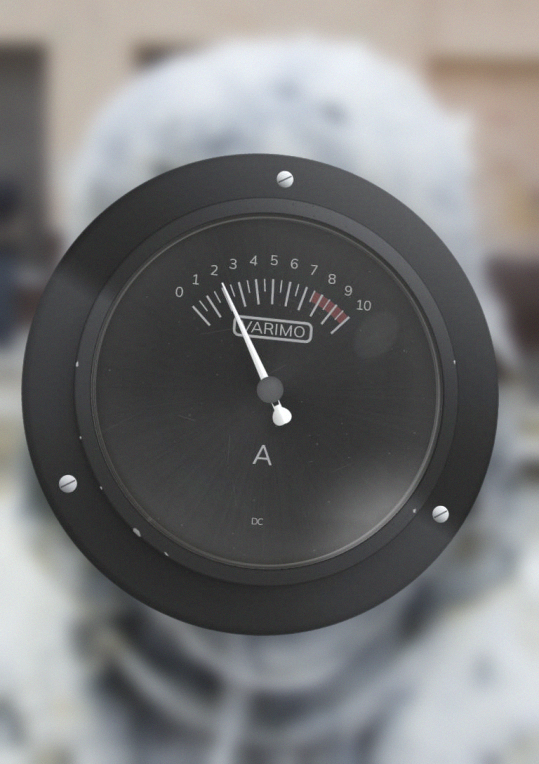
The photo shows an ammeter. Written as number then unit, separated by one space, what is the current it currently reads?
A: 2 A
